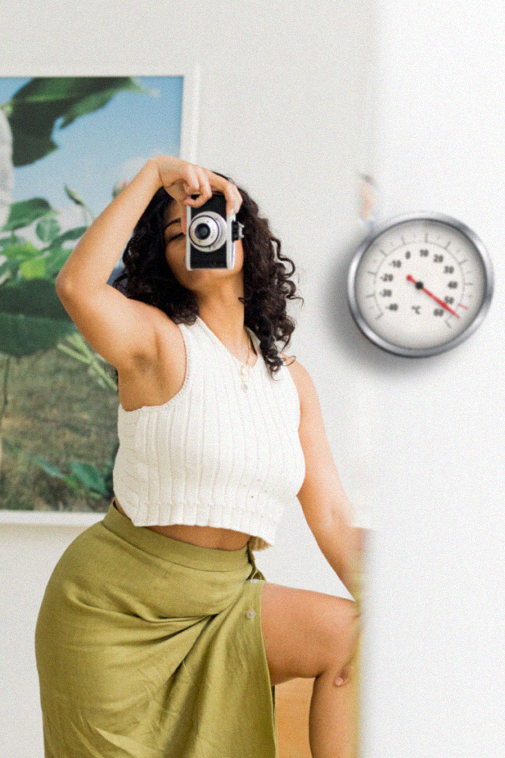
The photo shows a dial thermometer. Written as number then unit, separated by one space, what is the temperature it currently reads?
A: 55 °C
